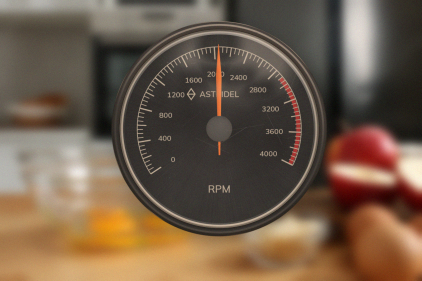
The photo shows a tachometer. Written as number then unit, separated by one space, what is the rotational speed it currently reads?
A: 2050 rpm
